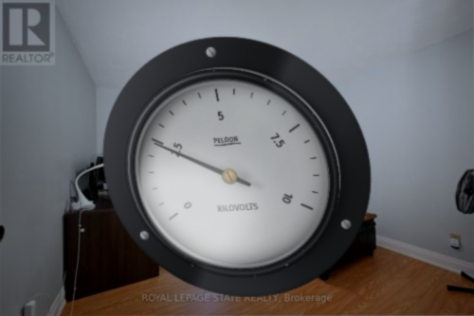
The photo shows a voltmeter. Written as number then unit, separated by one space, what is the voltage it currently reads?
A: 2.5 kV
